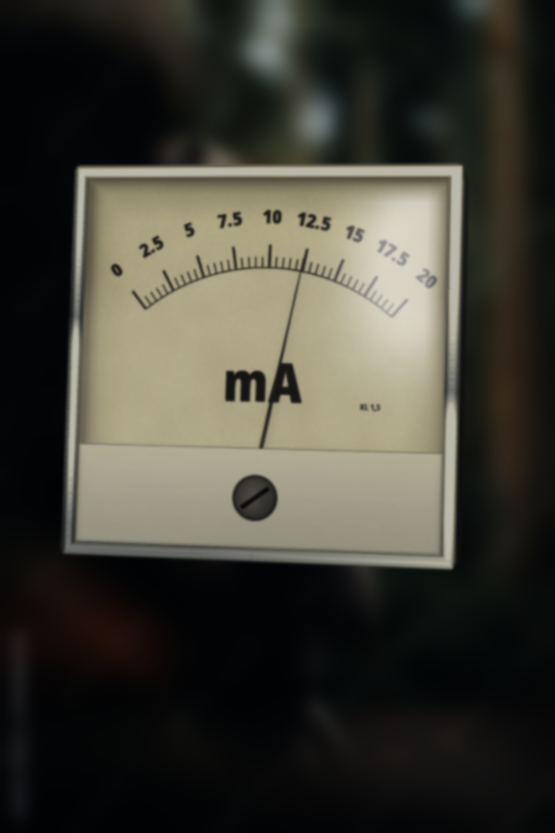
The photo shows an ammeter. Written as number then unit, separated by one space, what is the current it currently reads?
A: 12.5 mA
